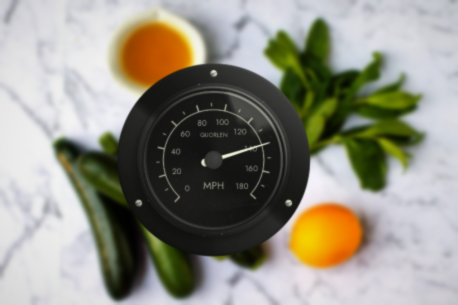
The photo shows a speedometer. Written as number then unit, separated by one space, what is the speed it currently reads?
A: 140 mph
